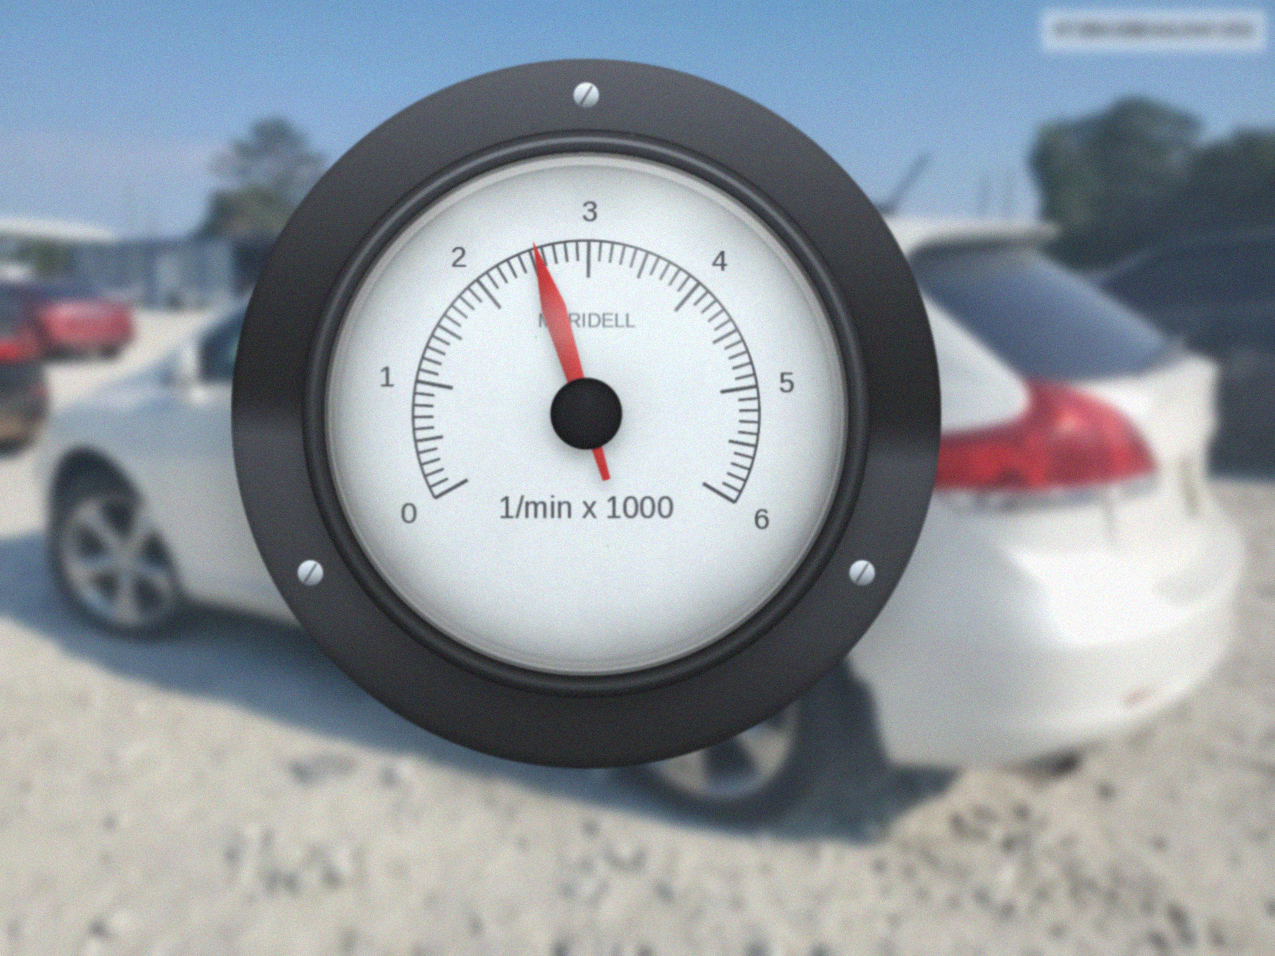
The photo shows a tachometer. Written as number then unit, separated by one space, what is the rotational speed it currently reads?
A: 2550 rpm
